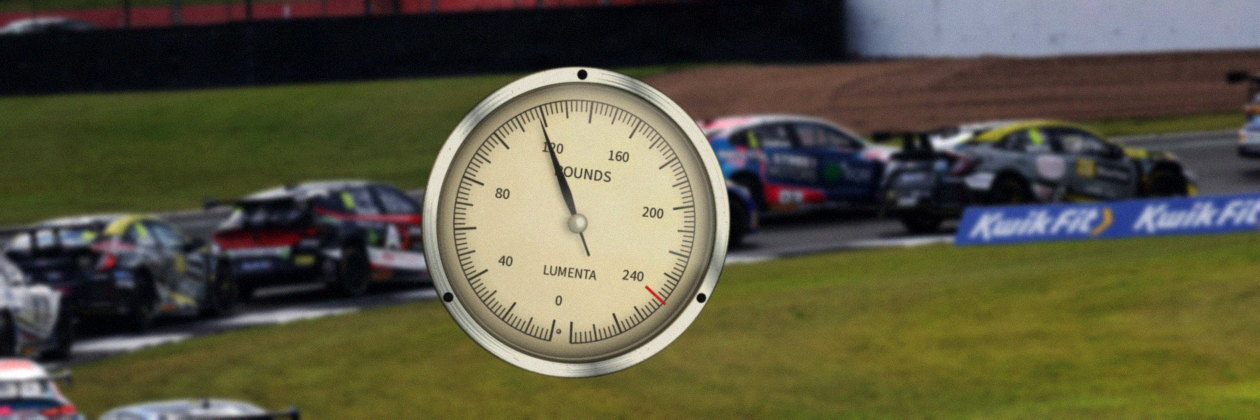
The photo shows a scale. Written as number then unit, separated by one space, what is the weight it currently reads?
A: 118 lb
